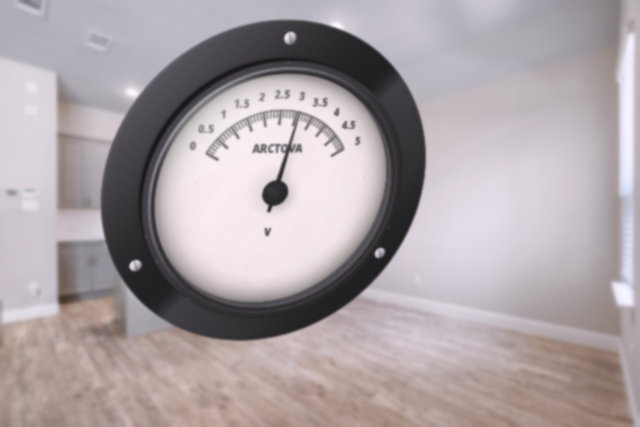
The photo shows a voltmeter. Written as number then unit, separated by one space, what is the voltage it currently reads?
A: 3 V
